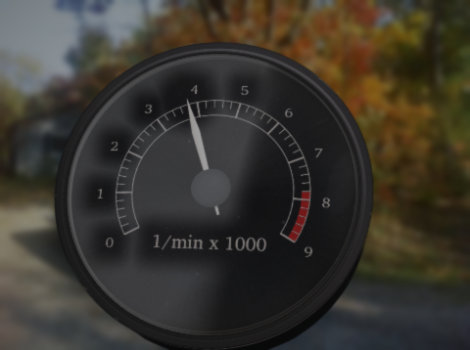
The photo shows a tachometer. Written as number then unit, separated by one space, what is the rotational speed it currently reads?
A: 3800 rpm
